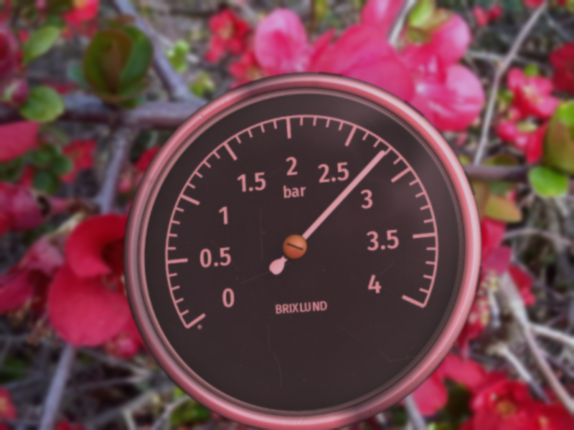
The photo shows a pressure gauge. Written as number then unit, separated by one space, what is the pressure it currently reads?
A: 2.8 bar
